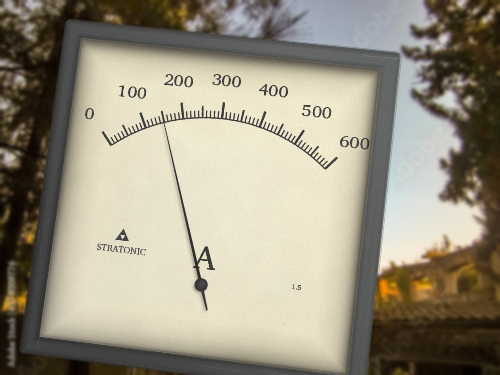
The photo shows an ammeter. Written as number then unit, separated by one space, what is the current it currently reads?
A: 150 A
